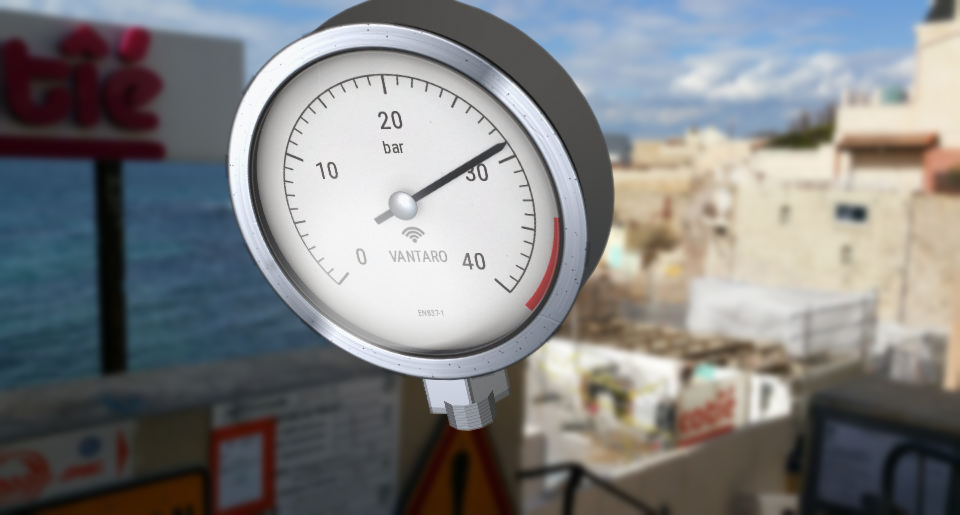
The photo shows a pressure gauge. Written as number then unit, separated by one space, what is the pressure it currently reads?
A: 29 bar
